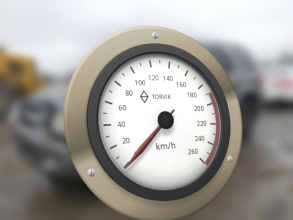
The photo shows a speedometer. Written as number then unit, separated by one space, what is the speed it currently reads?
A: 0 km/h
